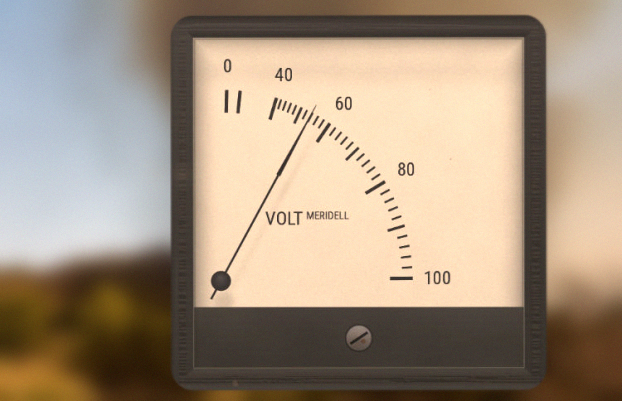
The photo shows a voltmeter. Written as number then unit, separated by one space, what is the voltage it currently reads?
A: 54 V
